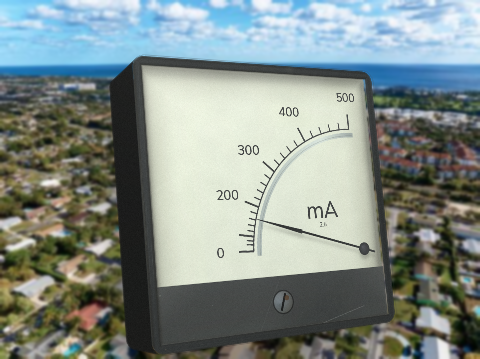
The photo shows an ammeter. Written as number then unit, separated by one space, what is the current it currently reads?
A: 160 mA
